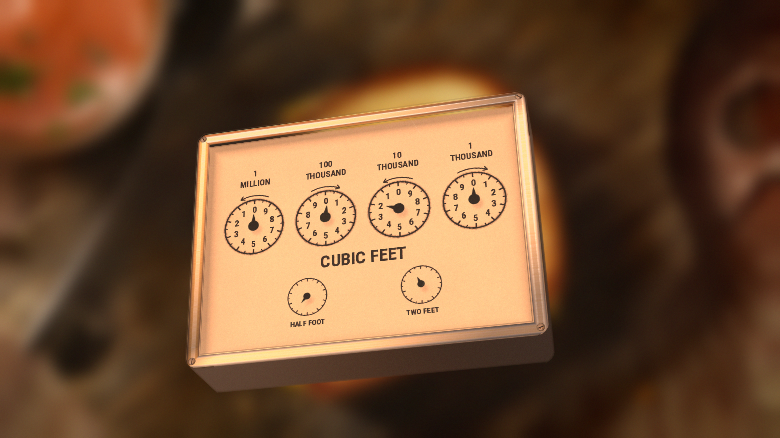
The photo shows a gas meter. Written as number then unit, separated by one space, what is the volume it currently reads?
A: 2000 ft³
